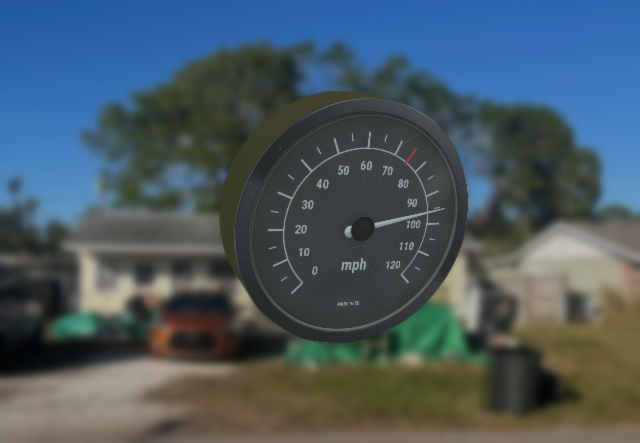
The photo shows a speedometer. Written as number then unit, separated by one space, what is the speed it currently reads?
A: 95 mph
